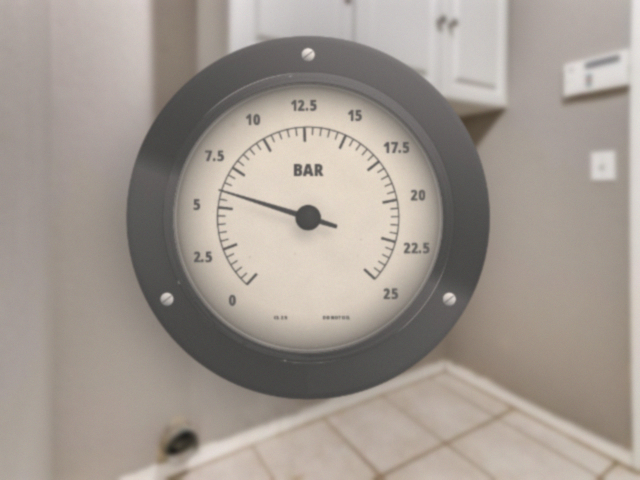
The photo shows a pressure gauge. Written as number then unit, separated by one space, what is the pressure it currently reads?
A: 6 bar
